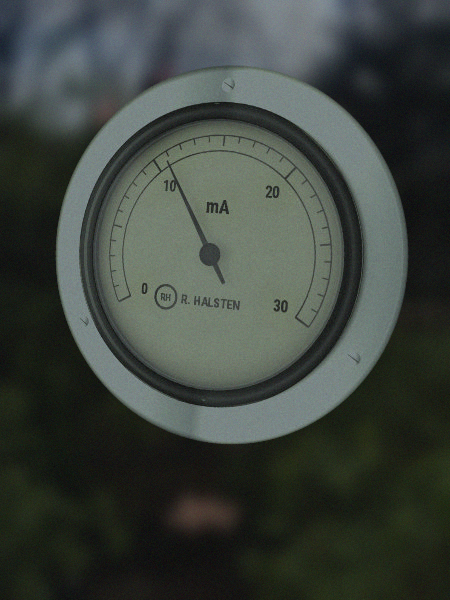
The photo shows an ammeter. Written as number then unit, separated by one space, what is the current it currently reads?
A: 11 mA
